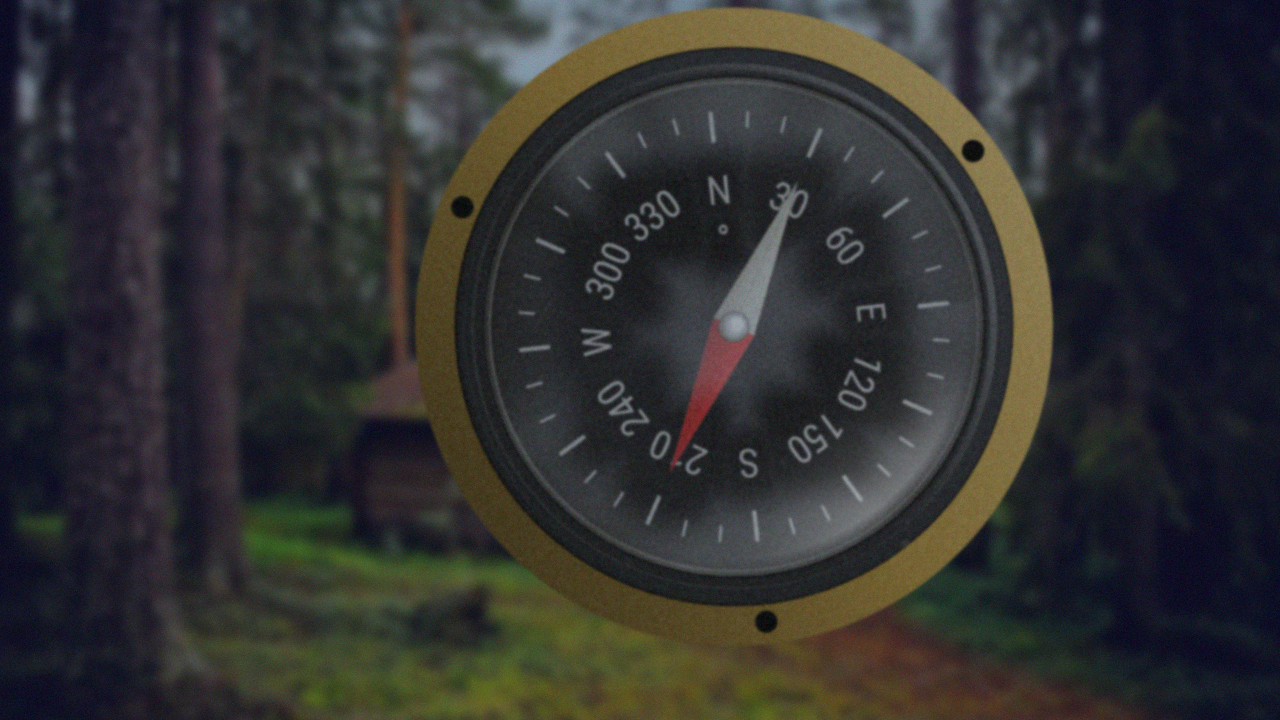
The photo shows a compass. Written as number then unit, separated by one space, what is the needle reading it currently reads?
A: 210 °
